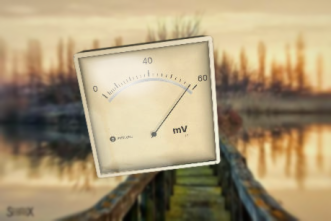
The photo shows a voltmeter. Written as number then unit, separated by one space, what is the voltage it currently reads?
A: 58 mV
